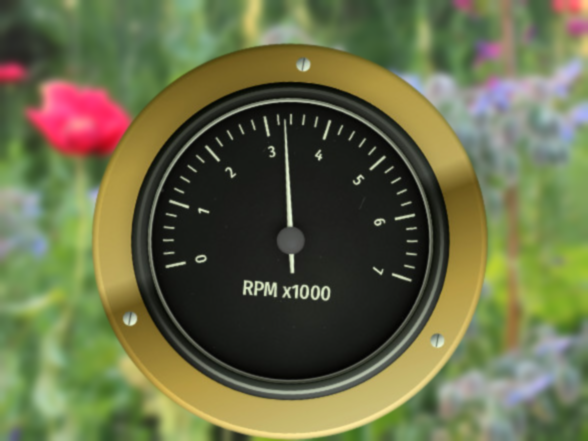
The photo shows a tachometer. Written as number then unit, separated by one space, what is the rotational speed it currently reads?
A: 3300 rpm
